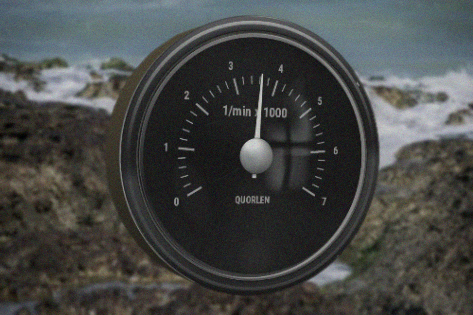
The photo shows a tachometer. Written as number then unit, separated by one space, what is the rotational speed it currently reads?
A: 3600 rpm
